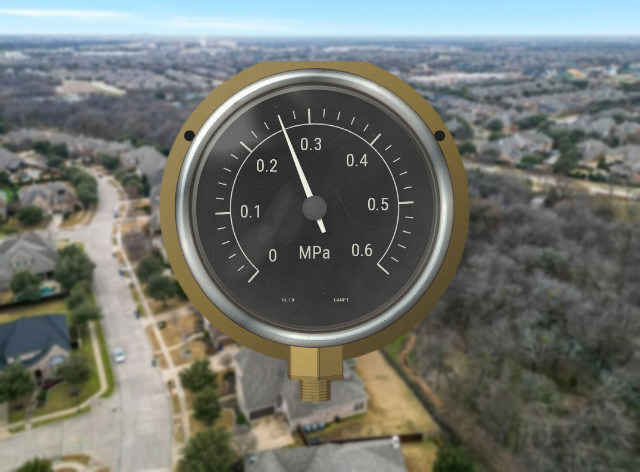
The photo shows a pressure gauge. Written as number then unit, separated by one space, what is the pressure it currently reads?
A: 0.26 MPa
